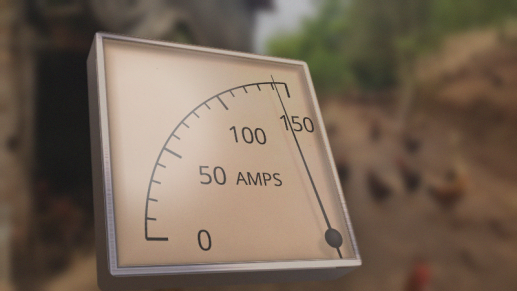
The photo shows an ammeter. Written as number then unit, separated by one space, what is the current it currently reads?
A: 140 A
